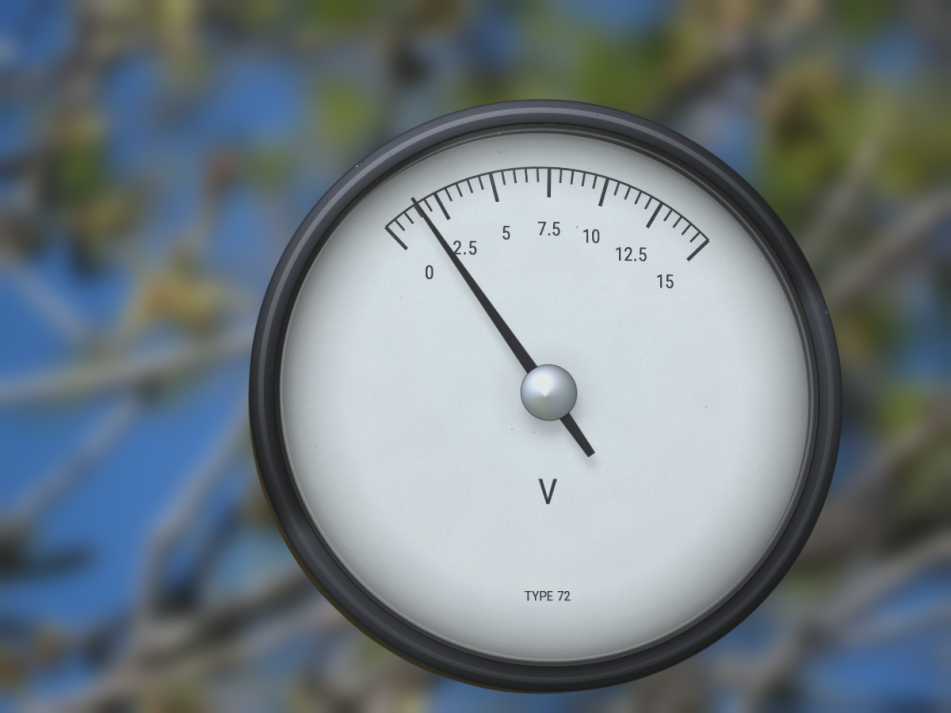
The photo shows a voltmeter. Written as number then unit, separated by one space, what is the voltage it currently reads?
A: 1.5 V
